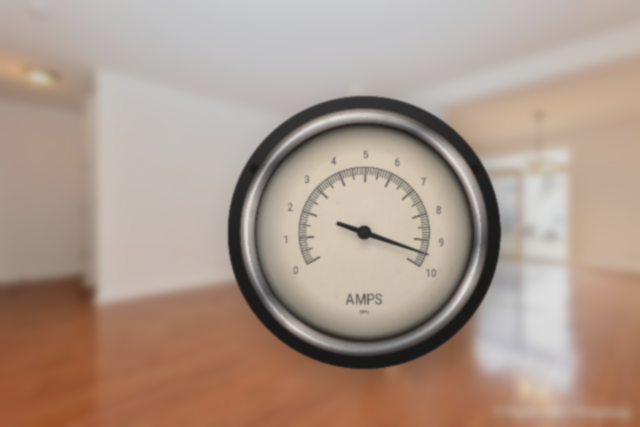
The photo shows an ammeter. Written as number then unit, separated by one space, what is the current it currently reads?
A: 9.5 A
